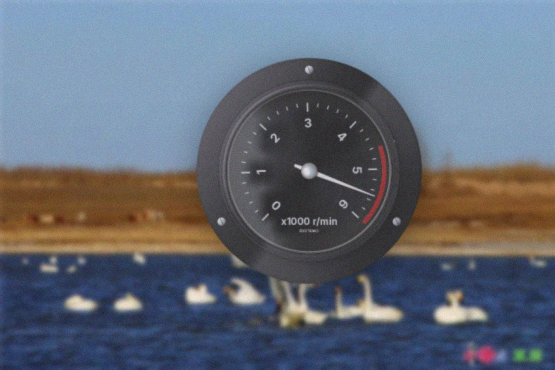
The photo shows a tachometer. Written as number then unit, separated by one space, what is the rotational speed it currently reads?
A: 5500 rpm
